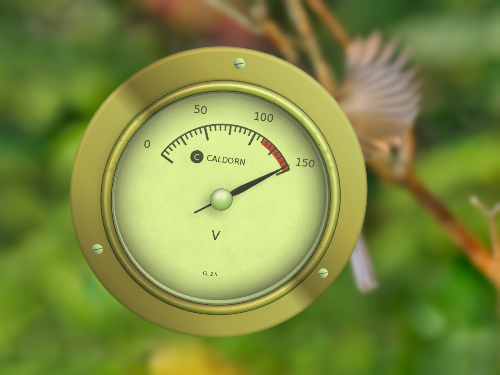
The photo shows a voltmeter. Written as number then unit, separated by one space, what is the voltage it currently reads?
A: 145 V
